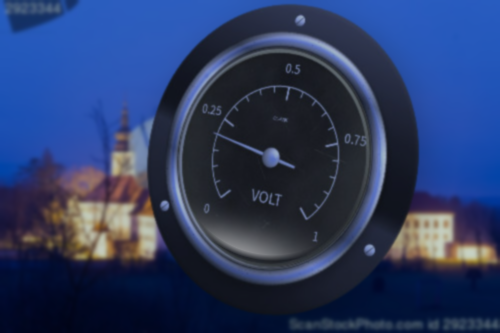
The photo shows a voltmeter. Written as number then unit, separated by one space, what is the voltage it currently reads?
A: 0.2 V
